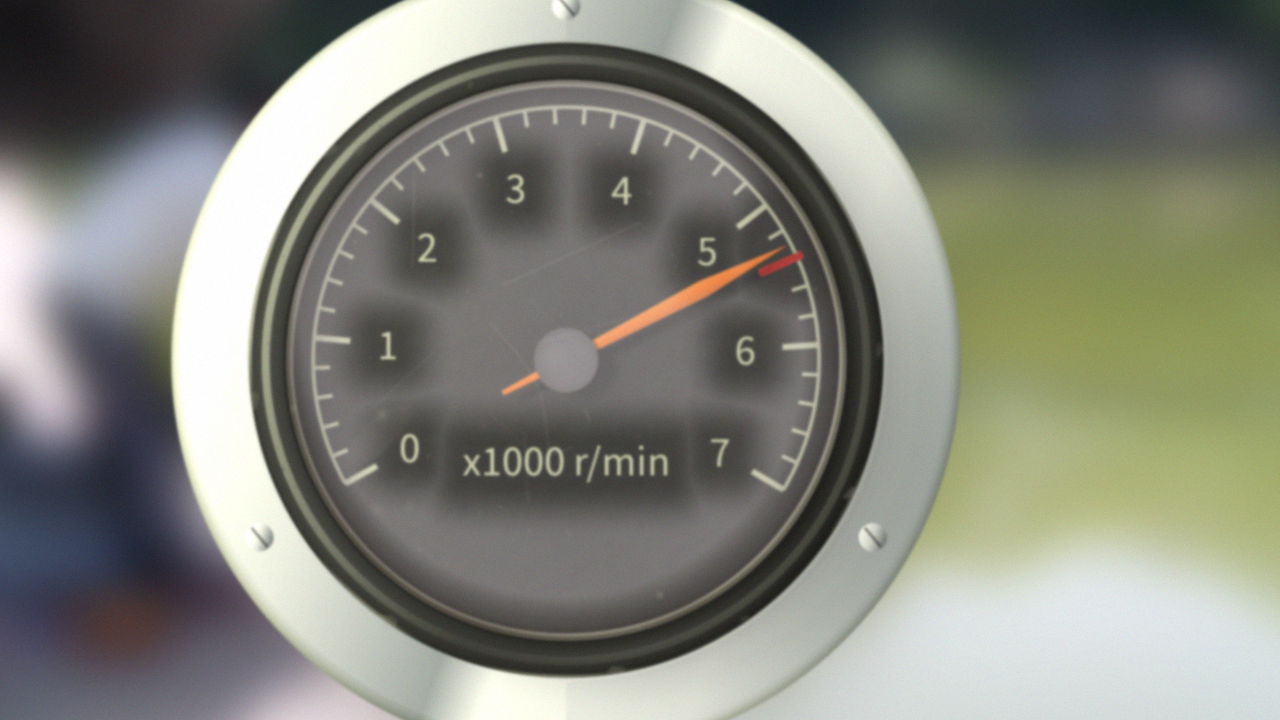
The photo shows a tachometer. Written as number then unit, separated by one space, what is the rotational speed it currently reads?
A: 5300 rpm
